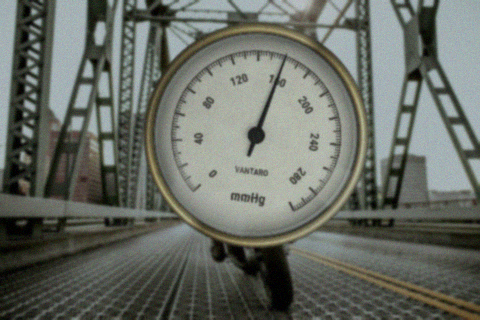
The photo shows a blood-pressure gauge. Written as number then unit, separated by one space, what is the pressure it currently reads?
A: 160 mmHg
